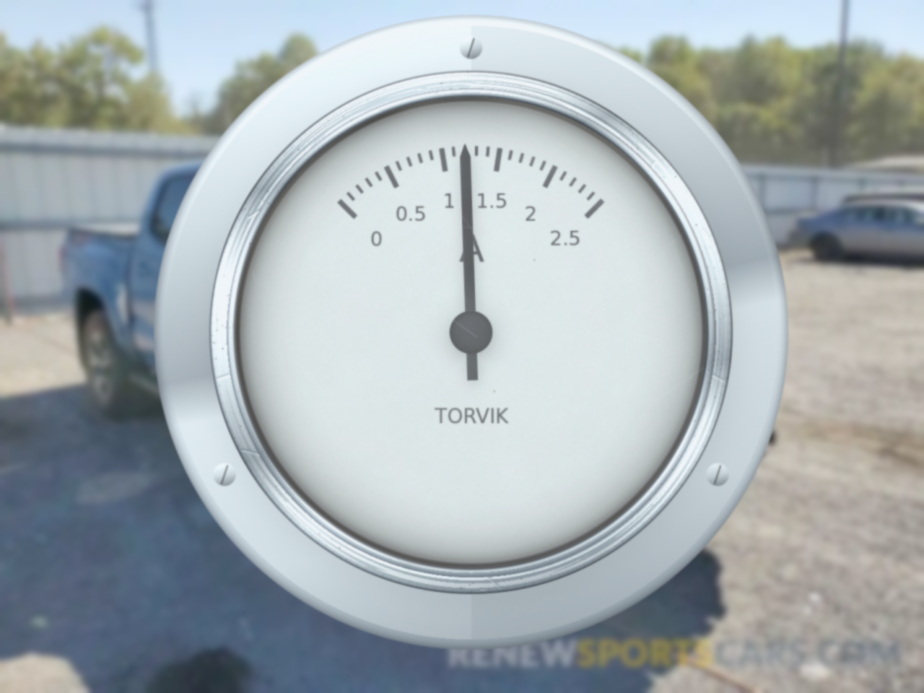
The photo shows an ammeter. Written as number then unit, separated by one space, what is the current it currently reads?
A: 1.2 A
